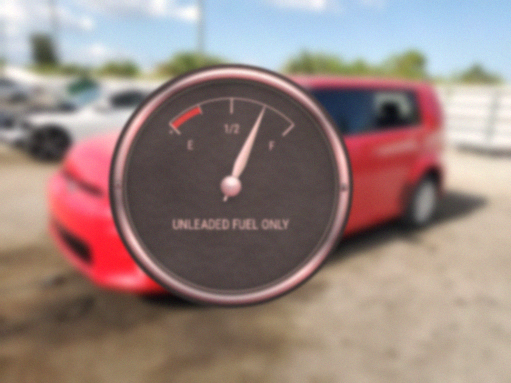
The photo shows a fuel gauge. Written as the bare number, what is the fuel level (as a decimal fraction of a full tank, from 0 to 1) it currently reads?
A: 0.75
